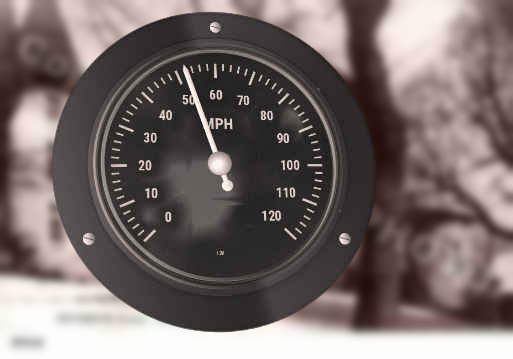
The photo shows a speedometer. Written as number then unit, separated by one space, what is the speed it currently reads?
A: 52 mph
